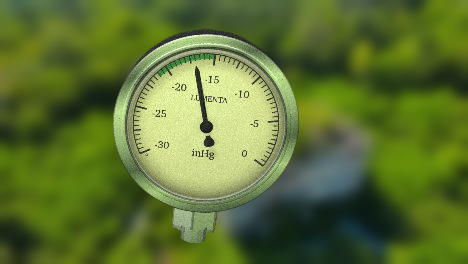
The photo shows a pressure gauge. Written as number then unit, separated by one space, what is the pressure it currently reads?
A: -17 inHg
